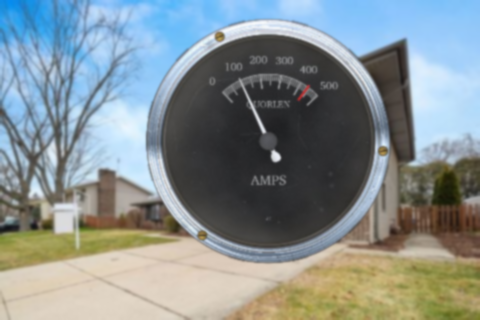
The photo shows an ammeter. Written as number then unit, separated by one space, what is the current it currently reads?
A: 100 A
